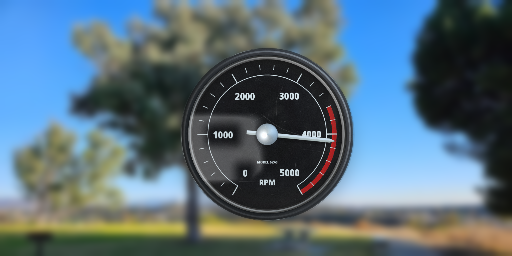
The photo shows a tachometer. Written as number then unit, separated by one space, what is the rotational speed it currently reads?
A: 4100 rpm
